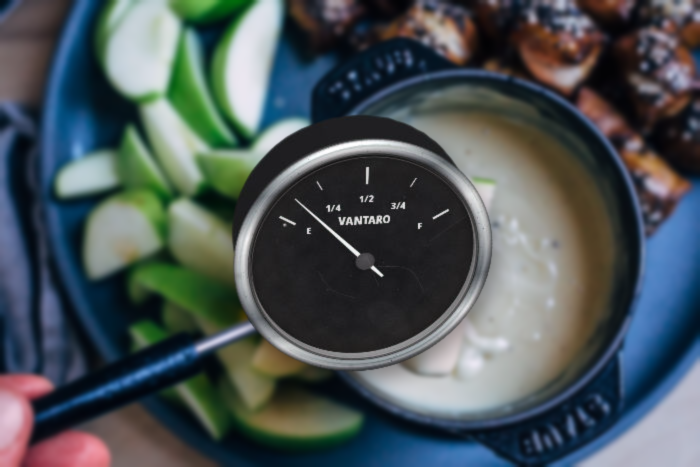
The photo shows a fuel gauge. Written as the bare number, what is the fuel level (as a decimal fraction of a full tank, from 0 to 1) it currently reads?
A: 0.125
